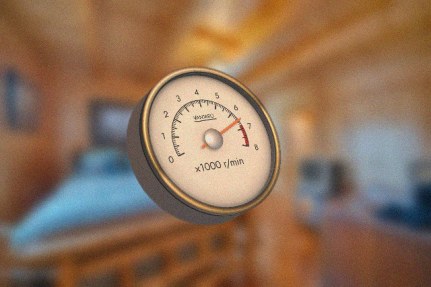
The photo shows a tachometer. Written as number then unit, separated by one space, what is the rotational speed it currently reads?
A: 6500 rpm
